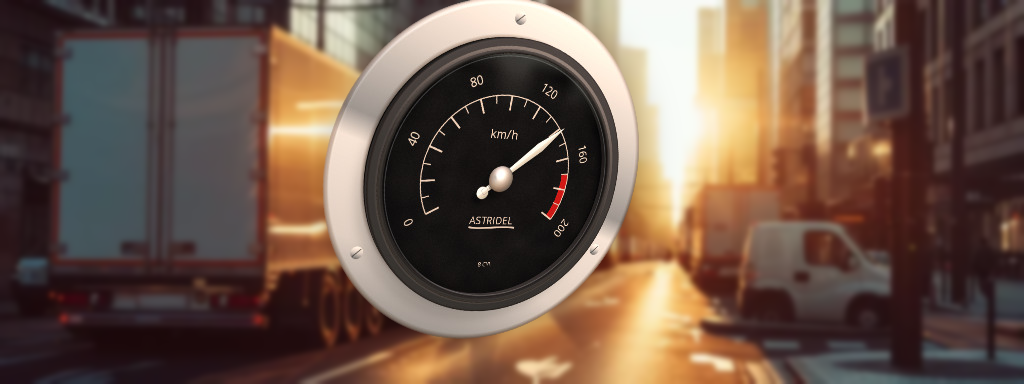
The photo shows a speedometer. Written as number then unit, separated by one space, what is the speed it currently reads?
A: 140 km/h
